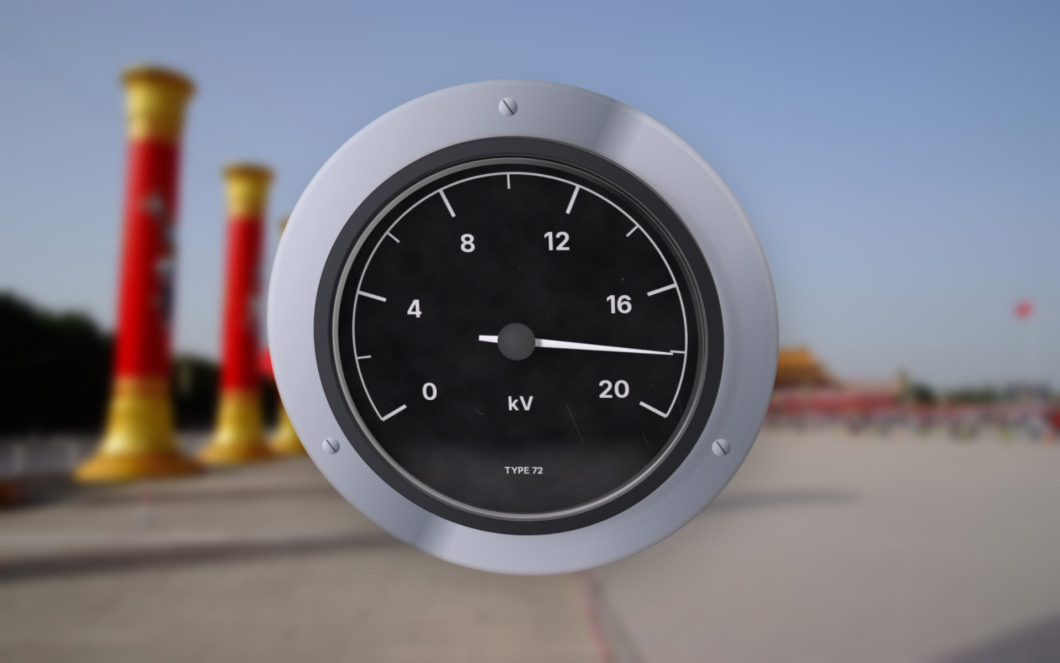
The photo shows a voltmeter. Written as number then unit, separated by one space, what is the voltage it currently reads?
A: 18 kV
